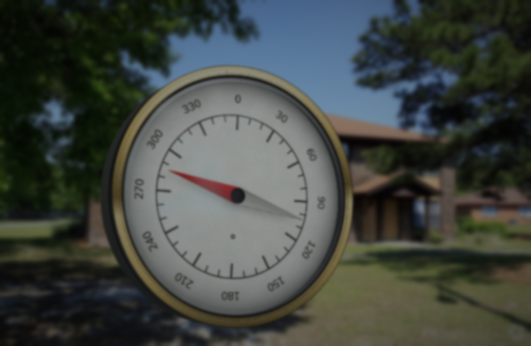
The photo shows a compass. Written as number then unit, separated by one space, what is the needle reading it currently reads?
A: 285 °
